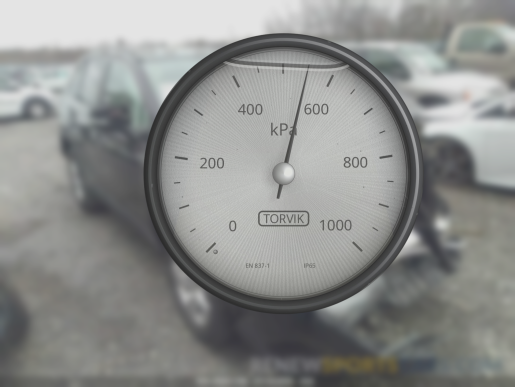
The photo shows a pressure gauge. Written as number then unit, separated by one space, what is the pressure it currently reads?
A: 550 kPa
